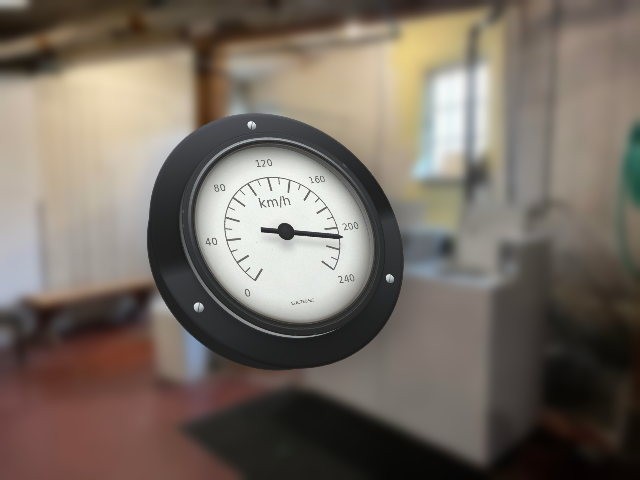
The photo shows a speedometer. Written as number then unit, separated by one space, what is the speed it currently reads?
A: 210 km/h
